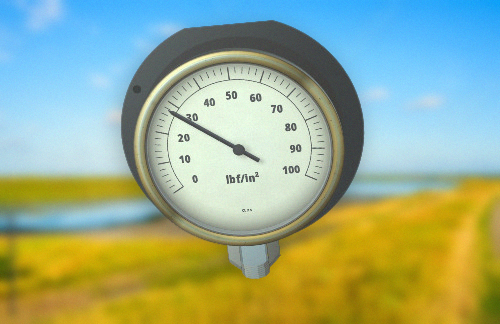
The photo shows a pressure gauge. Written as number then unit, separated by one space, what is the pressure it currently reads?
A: 28 psi
